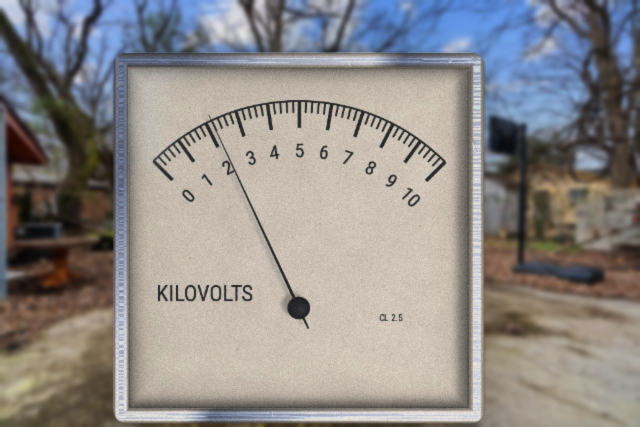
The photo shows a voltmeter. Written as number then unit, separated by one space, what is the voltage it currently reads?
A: 2.2 kV
